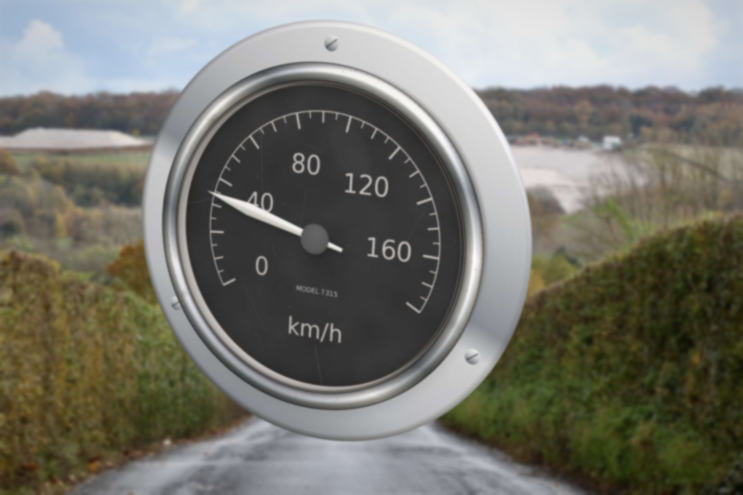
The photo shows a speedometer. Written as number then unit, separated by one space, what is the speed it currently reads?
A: 35 km/h
